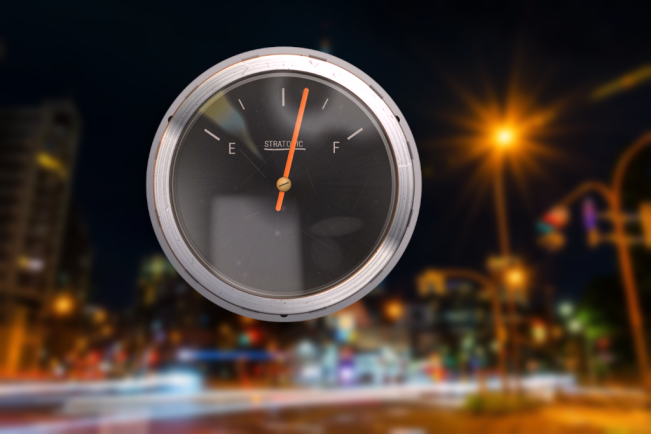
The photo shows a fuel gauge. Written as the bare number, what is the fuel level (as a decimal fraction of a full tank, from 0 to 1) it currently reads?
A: 0.625
